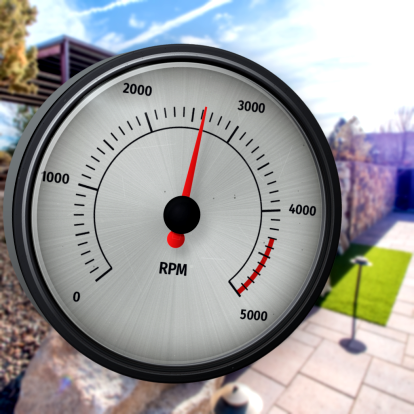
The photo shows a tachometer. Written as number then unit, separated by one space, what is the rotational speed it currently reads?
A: 2600 rpm
